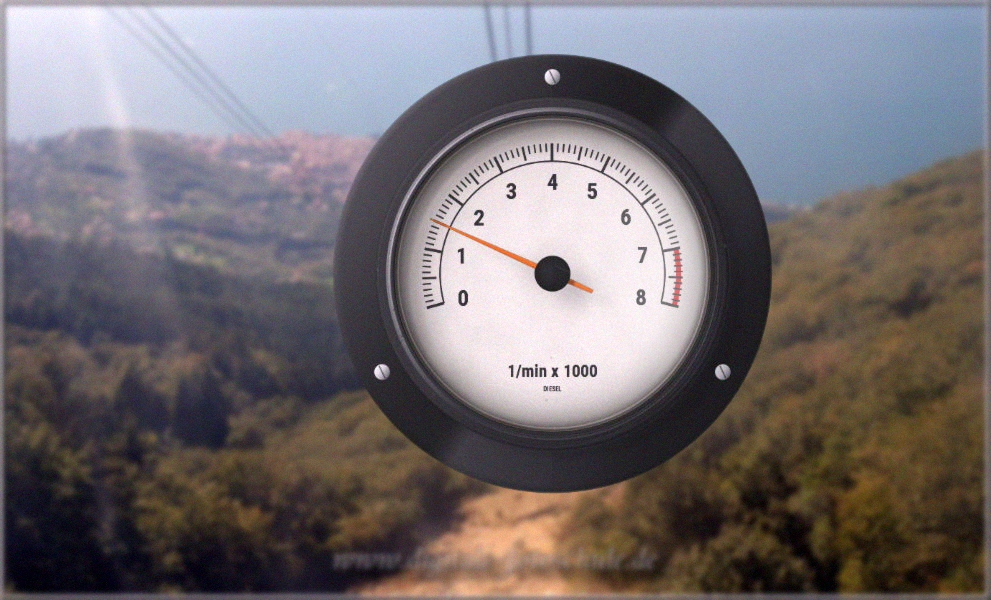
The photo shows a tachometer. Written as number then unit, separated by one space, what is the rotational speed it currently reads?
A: 1500 rpm
